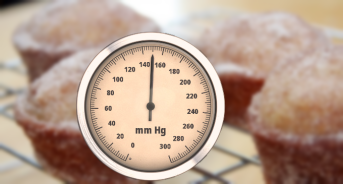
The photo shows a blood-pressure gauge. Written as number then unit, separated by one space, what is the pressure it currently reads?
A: 150 mmHg
